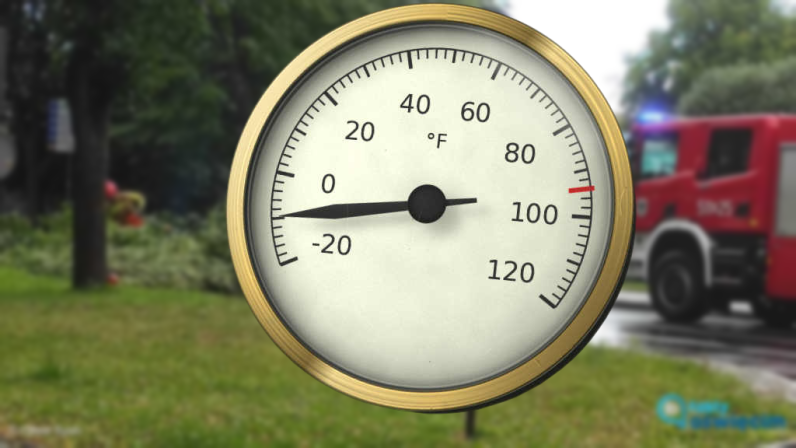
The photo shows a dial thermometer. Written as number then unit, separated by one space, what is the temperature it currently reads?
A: -10 °F
